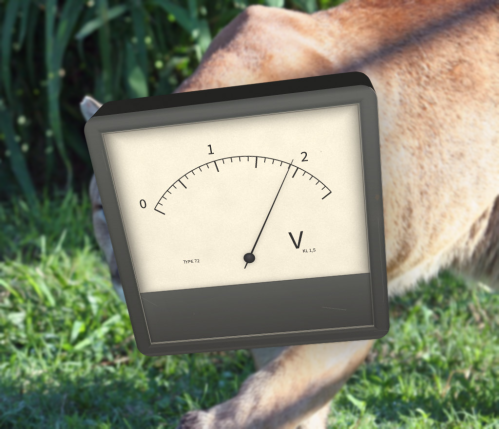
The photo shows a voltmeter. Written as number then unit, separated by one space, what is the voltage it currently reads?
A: 1.9 V
